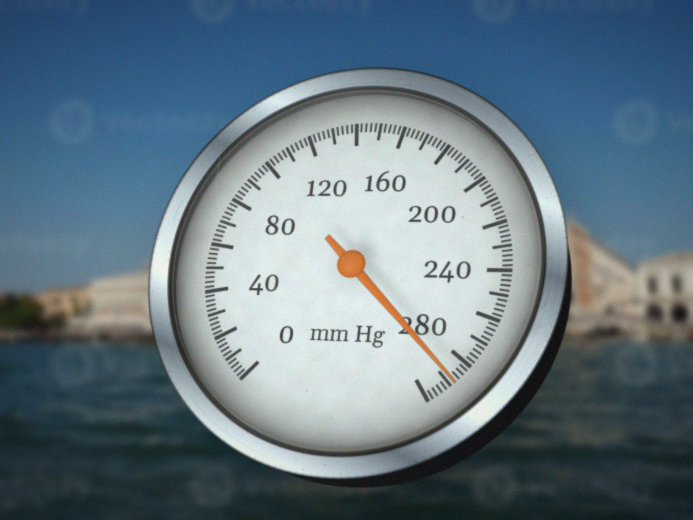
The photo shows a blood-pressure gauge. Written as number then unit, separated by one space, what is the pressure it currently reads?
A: 288 mmHg
